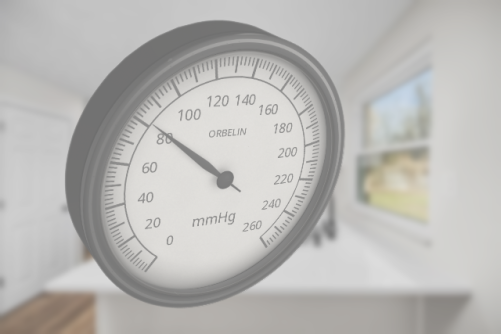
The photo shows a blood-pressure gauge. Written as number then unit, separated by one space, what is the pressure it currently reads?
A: 82 mmHg
